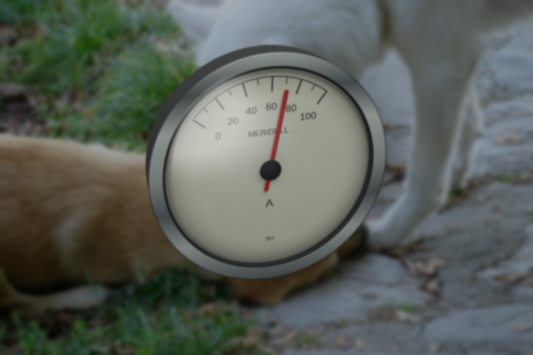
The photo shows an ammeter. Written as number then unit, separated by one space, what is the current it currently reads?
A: 70 A
